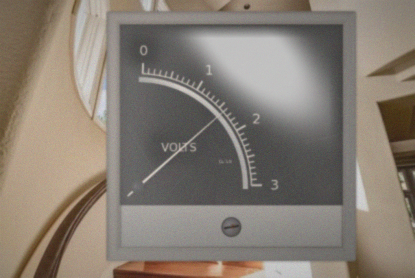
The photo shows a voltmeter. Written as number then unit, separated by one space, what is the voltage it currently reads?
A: 1.6 V
